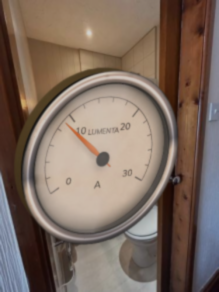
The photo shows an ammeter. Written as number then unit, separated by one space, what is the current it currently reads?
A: 9 A
